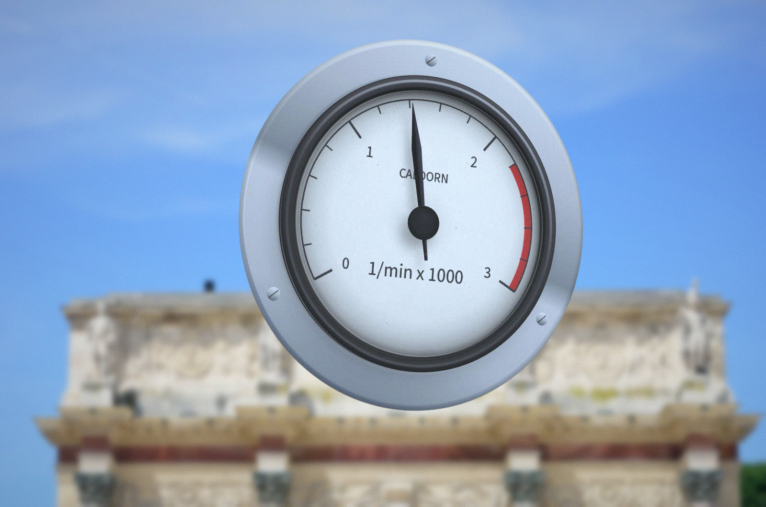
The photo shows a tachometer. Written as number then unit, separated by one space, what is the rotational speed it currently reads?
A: 1400 rpm
